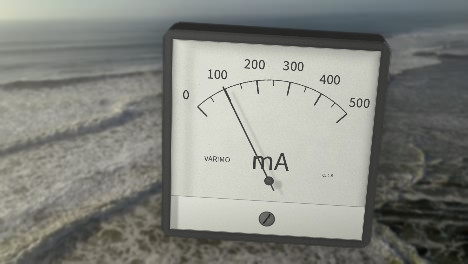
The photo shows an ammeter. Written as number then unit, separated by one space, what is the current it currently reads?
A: 100 mA
